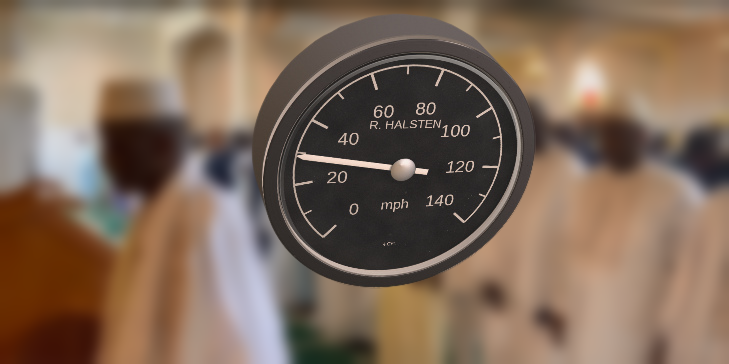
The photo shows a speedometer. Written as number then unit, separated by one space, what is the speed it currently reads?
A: 30 mph
